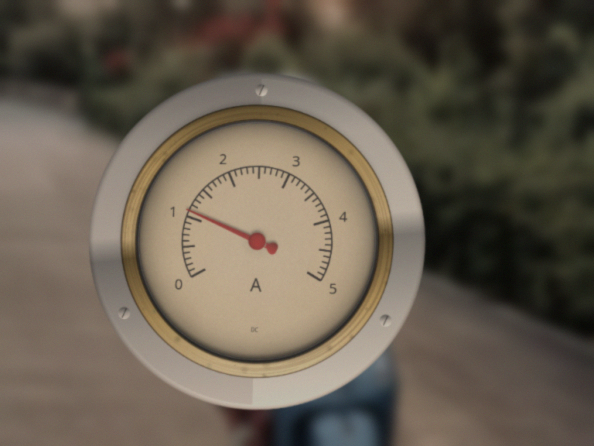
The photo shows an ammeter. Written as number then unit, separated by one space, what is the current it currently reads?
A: 1.1 A
